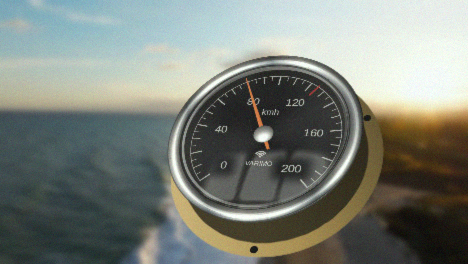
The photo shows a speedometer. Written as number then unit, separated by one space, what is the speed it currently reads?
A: 80 km/h
